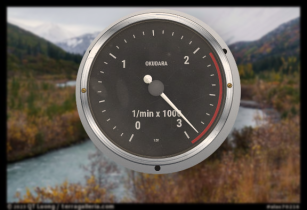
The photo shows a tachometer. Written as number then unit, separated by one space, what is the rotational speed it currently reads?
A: 2900 rpm
